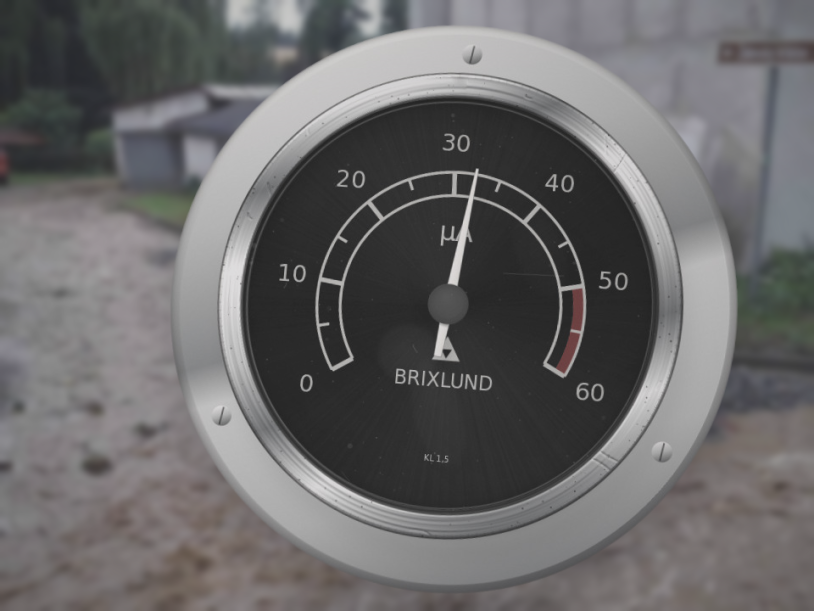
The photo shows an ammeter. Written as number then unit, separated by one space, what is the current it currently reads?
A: 32.5 µA
